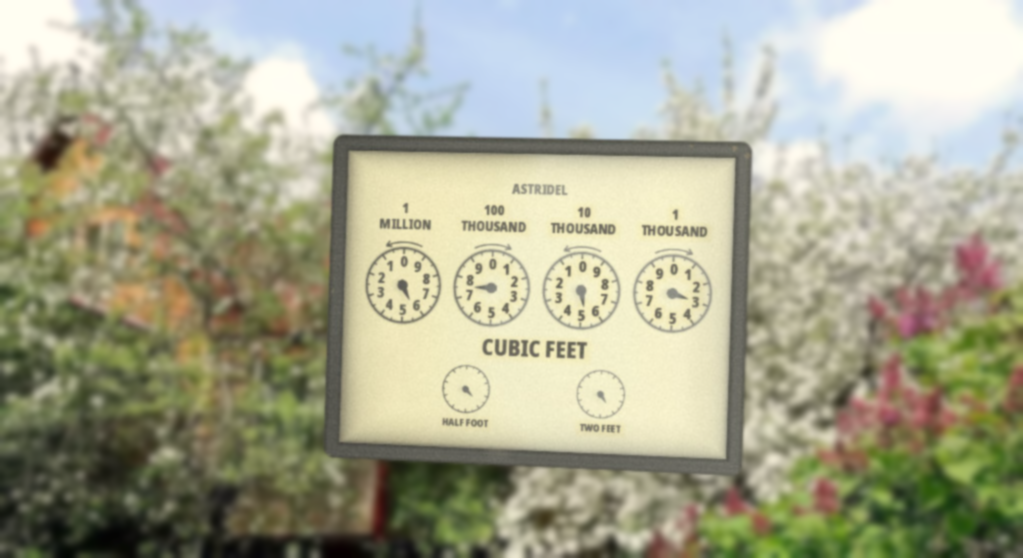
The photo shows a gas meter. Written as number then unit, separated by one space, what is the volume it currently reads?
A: 575300 ft³
